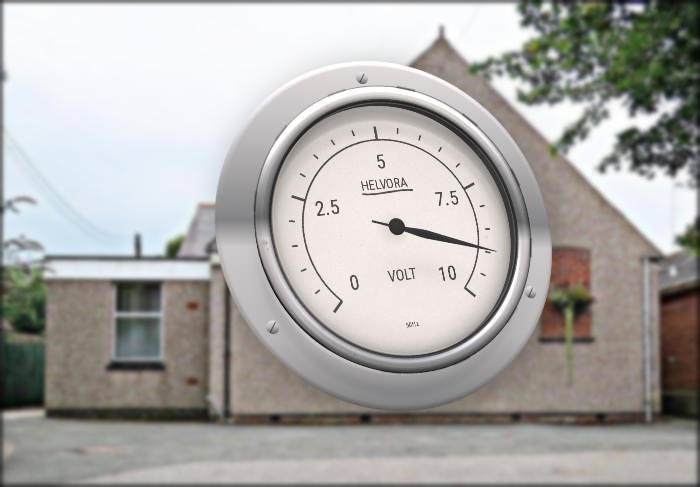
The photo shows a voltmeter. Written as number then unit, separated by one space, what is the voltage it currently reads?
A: 9 V
